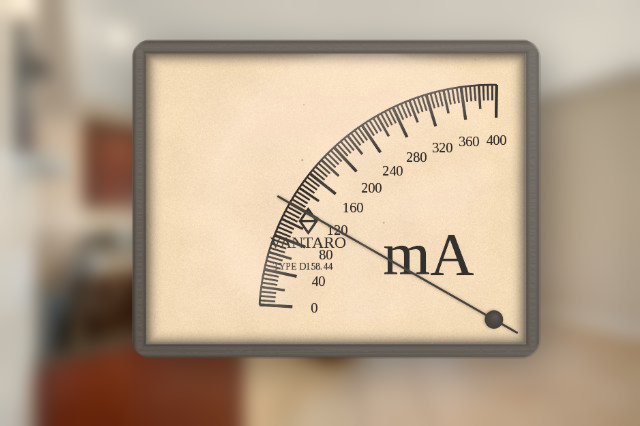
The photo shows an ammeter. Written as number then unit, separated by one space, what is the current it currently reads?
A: 120 mA
